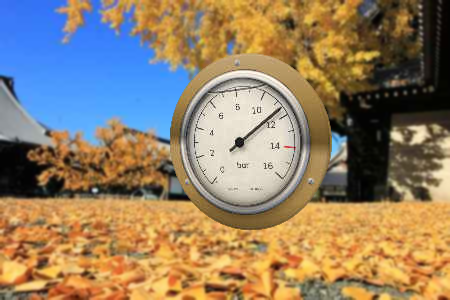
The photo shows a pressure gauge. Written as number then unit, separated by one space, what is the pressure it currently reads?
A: 11.5 bar
